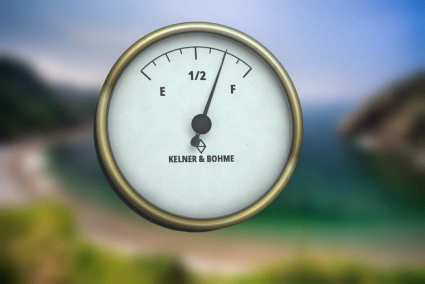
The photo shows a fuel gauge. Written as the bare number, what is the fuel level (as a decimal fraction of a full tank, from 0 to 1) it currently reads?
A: 0.75
